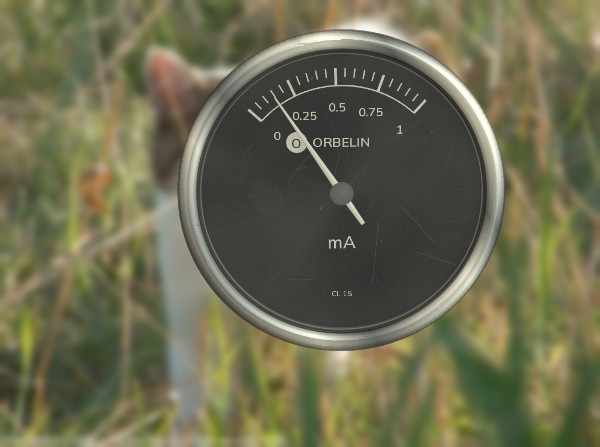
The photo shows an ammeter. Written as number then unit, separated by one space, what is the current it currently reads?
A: 0.15 mA
